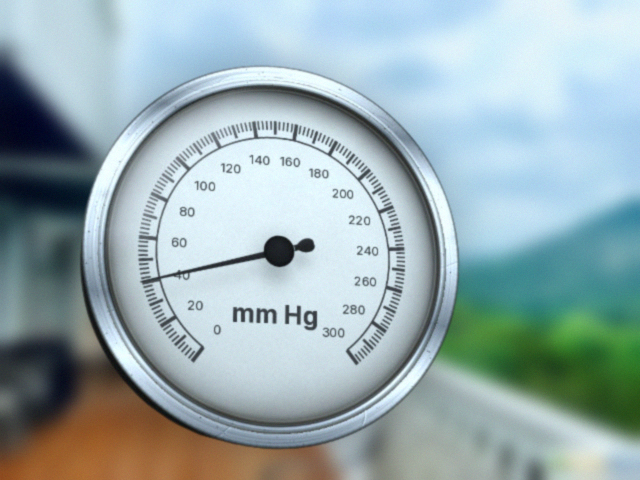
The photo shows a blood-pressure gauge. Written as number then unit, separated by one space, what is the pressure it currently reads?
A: 40 mmHg
